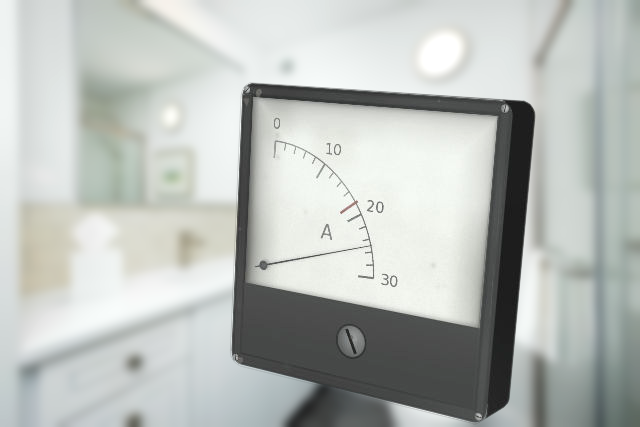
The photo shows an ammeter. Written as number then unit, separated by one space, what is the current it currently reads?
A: 25 A
